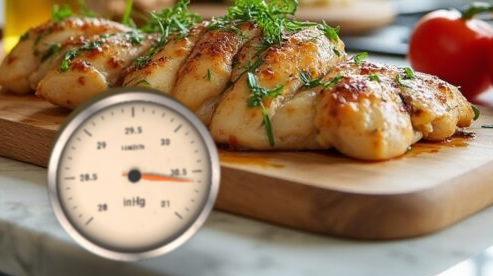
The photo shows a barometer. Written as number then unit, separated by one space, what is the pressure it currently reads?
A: 30.6 inHg
